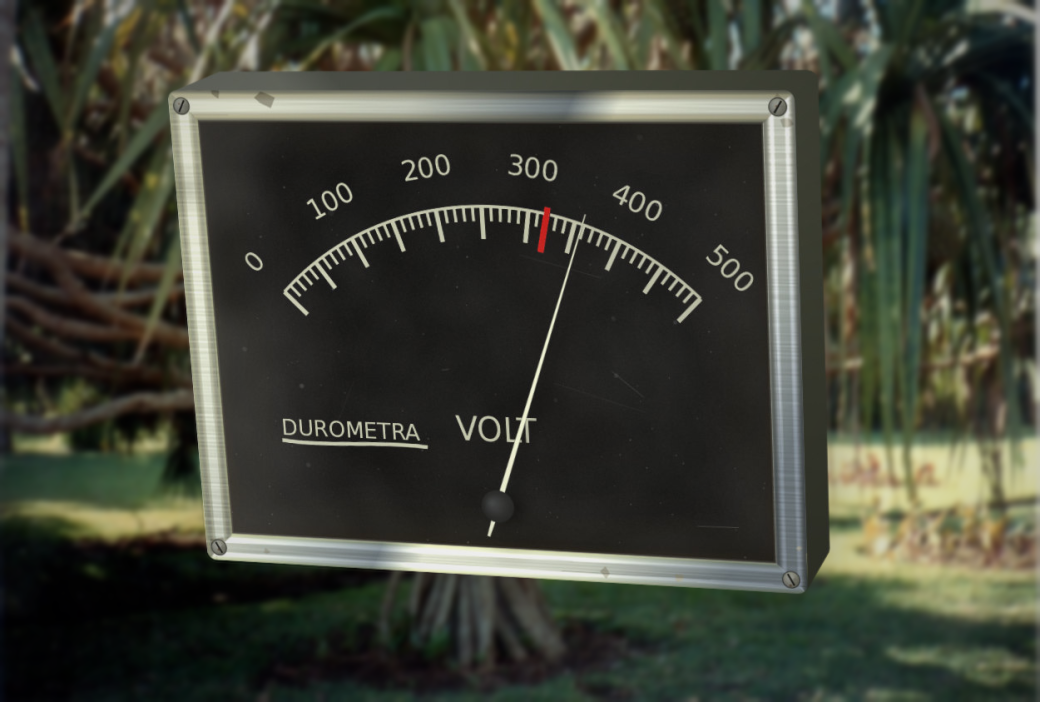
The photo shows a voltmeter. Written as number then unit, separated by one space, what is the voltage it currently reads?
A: 360 V
